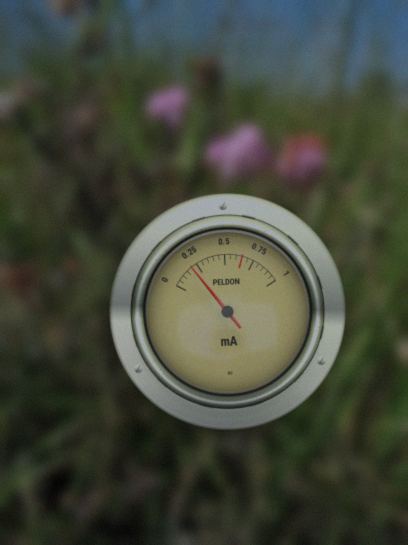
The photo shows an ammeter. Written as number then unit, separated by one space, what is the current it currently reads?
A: 0.2 mA
